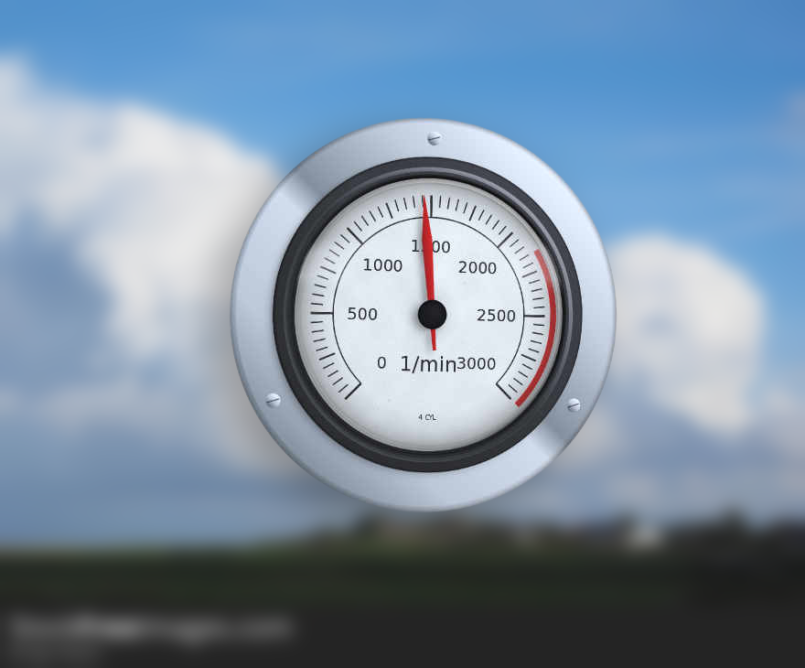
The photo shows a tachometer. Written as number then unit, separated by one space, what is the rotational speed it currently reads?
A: 1450 rpm
